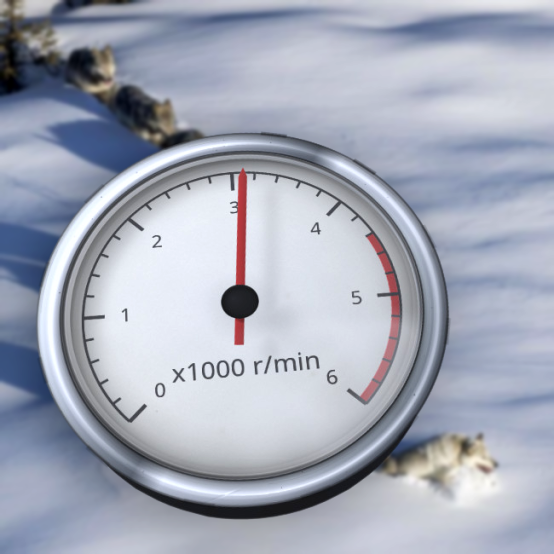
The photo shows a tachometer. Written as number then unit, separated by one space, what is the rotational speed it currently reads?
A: 3100 rpm
